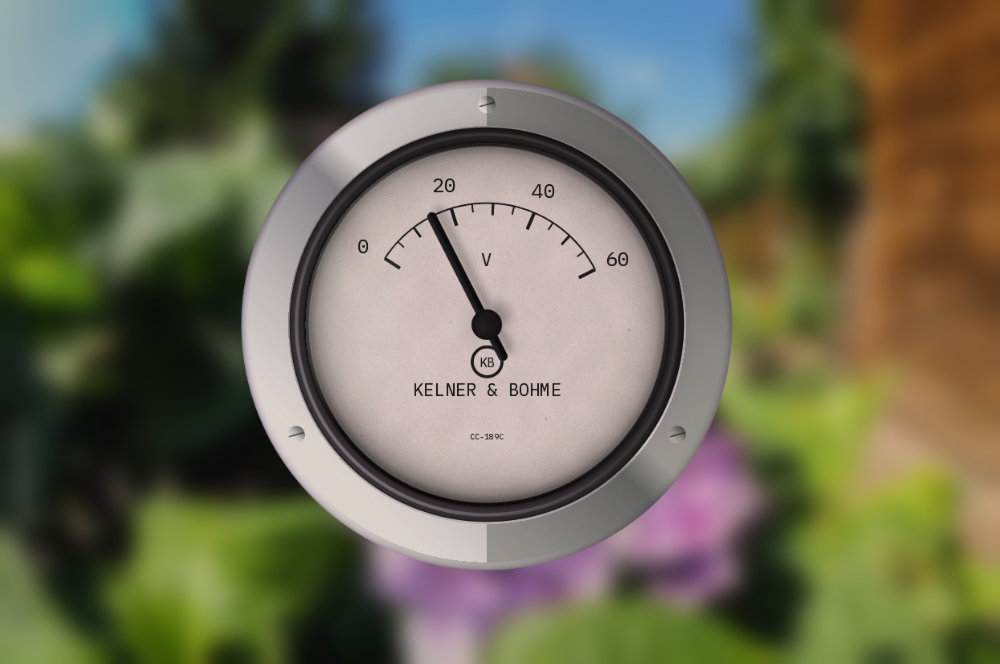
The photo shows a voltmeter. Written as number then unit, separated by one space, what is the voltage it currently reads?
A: 15 V
